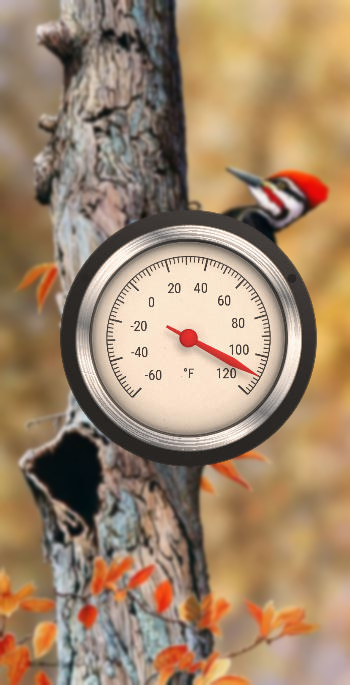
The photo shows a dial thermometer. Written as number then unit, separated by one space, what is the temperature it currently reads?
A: 110 °F
